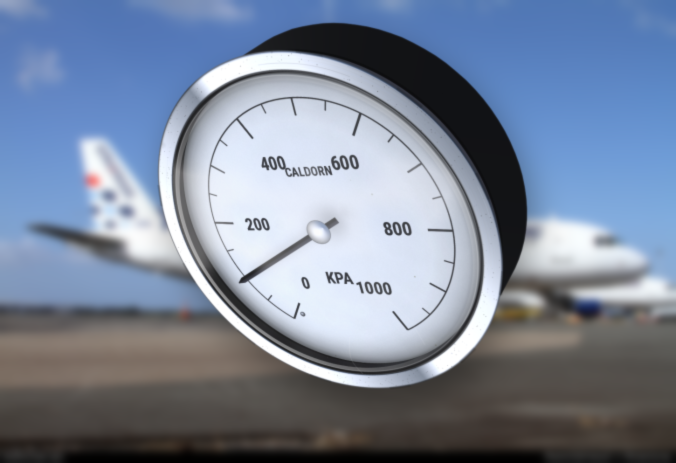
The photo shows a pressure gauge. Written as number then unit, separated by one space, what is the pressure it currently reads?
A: 100 kPa
